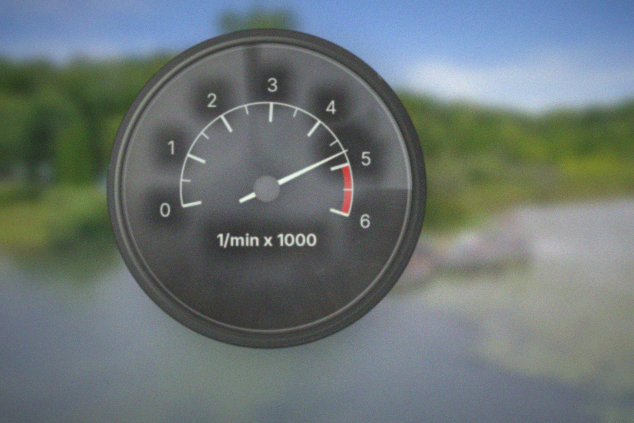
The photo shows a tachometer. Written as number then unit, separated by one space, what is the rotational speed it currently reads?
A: 4750 rpm
